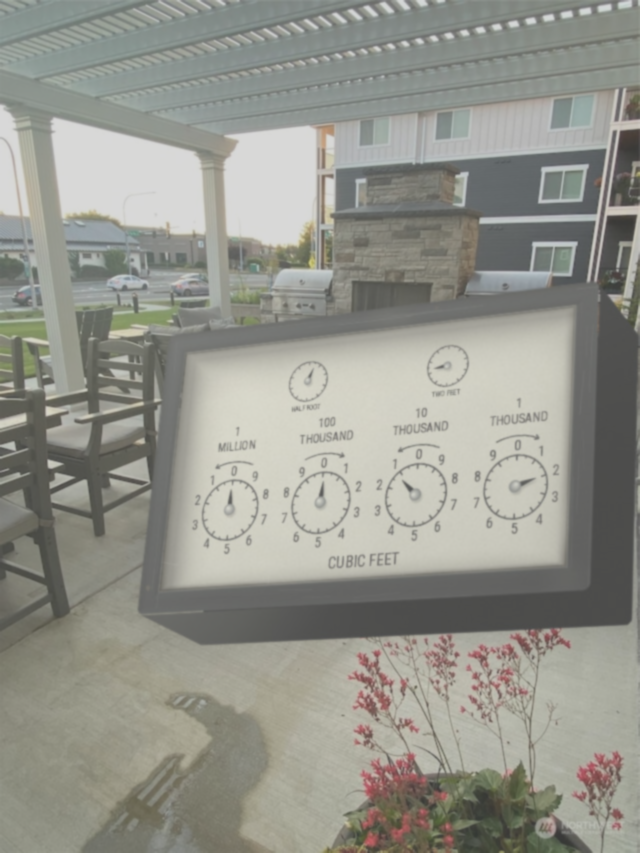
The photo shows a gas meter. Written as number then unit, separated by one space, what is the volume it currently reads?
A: 1200 ft³
